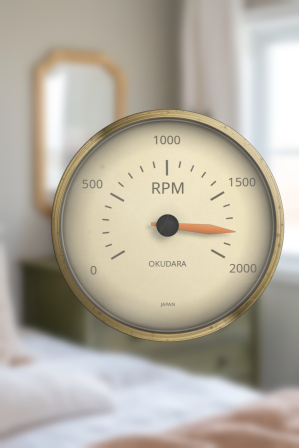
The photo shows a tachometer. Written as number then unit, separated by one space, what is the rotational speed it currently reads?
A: 1800 rpm
